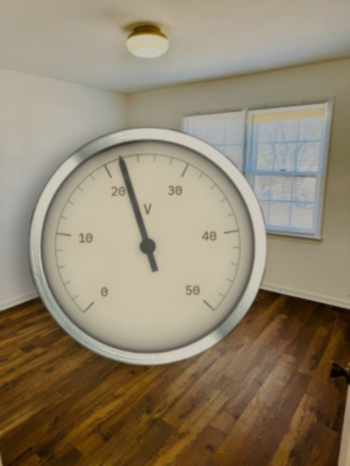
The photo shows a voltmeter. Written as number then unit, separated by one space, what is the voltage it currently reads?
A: 22 V
